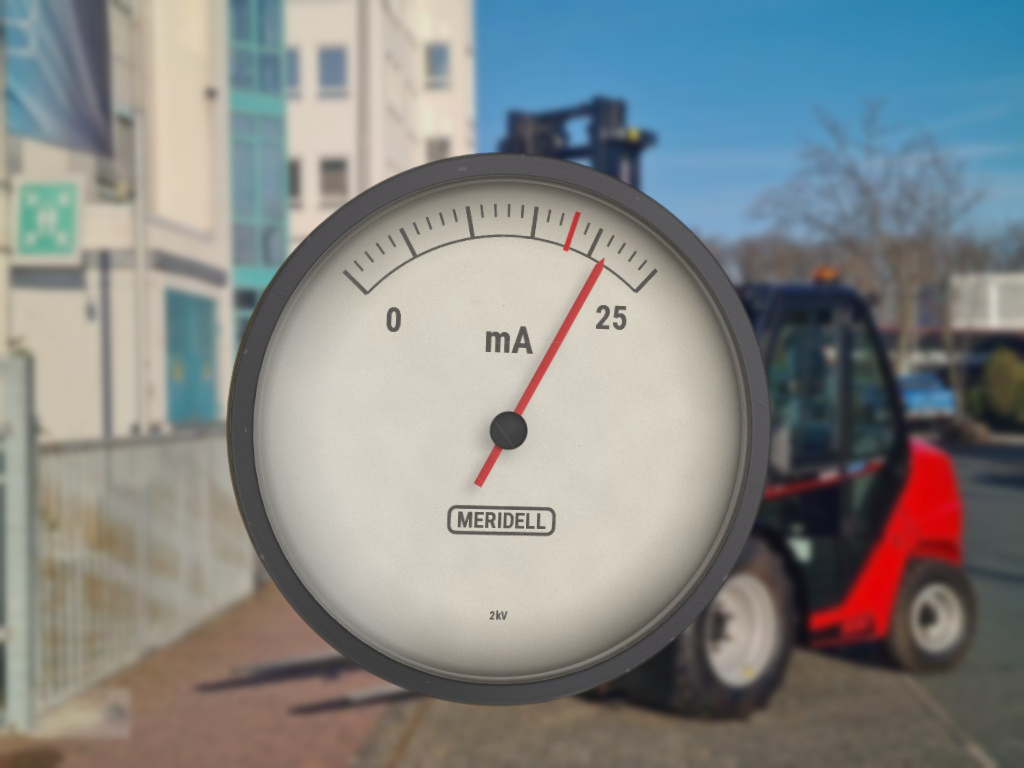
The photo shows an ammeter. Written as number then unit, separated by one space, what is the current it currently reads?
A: 21 mA
